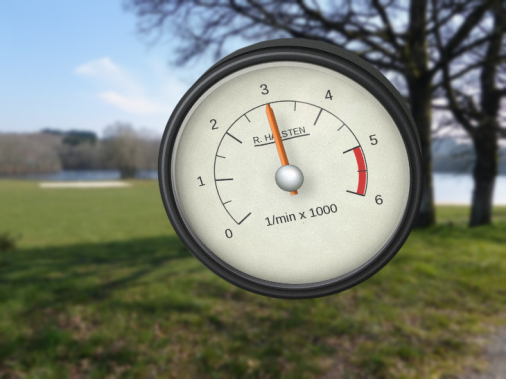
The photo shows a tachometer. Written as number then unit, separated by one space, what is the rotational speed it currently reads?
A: 3000 rpm
